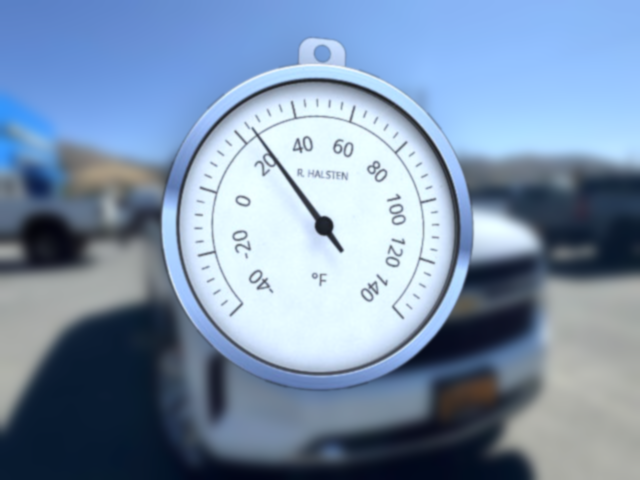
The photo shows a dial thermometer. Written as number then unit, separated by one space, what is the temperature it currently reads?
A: 24 °F
